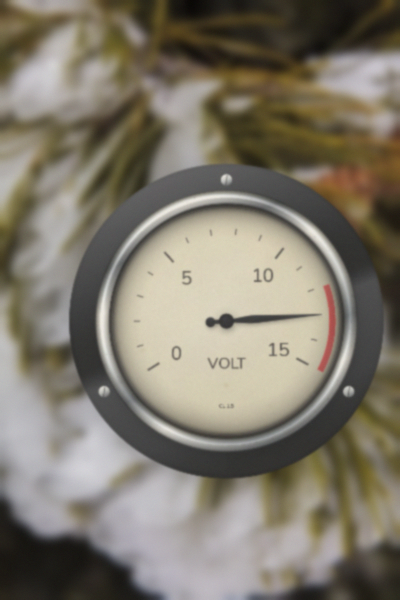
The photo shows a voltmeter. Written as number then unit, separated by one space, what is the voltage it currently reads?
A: 13 V
